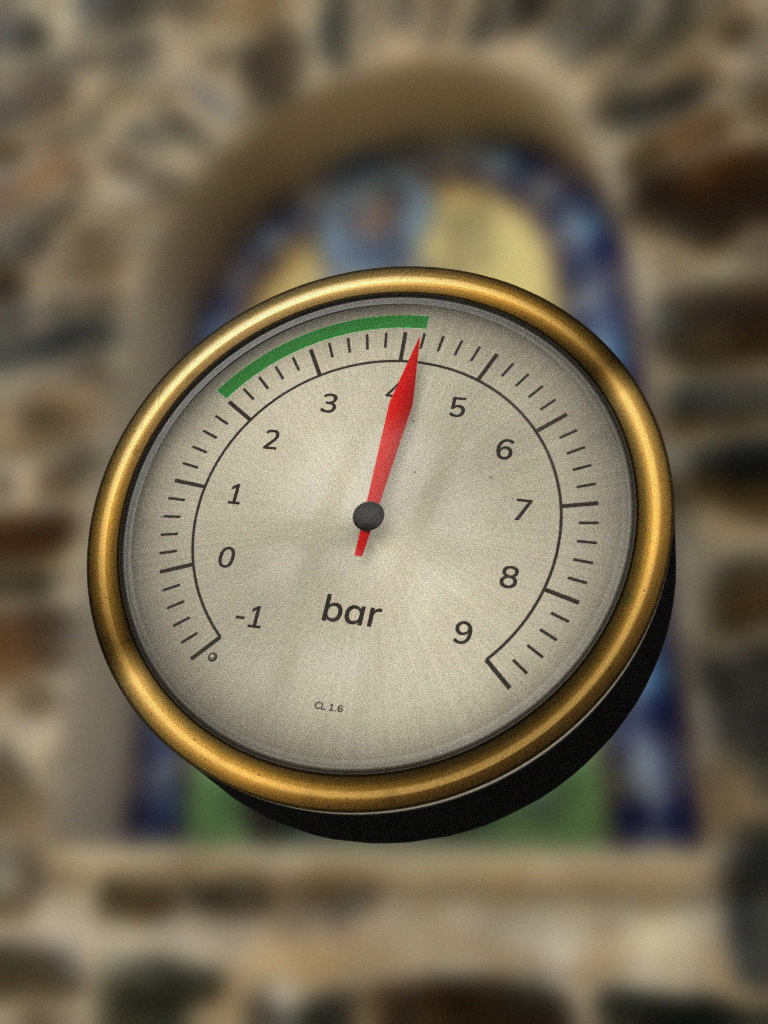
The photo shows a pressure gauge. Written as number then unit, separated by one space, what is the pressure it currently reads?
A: 4.2 bar
